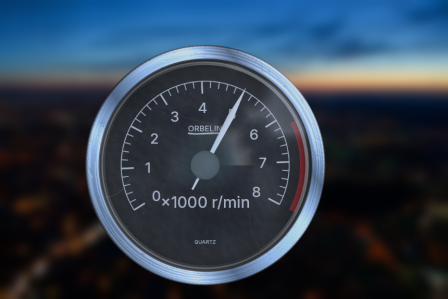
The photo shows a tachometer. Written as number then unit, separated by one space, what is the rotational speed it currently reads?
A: 5000 rpm
